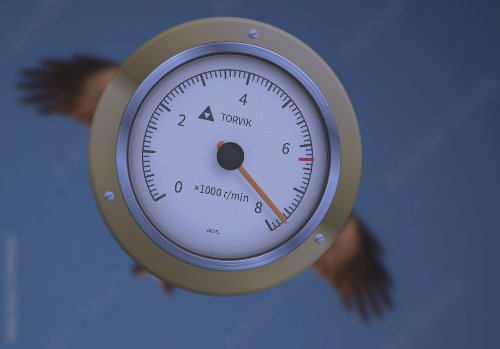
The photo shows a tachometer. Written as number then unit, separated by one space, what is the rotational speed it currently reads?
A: 7700 rpm
